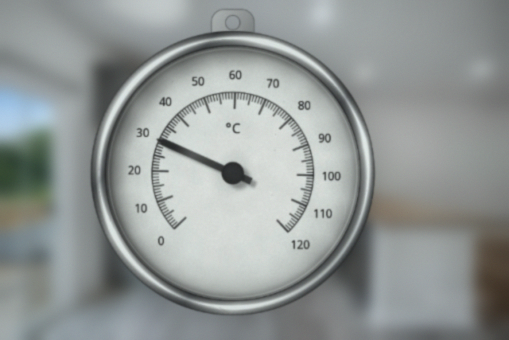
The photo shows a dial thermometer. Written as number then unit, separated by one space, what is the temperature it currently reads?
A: 30 °C
